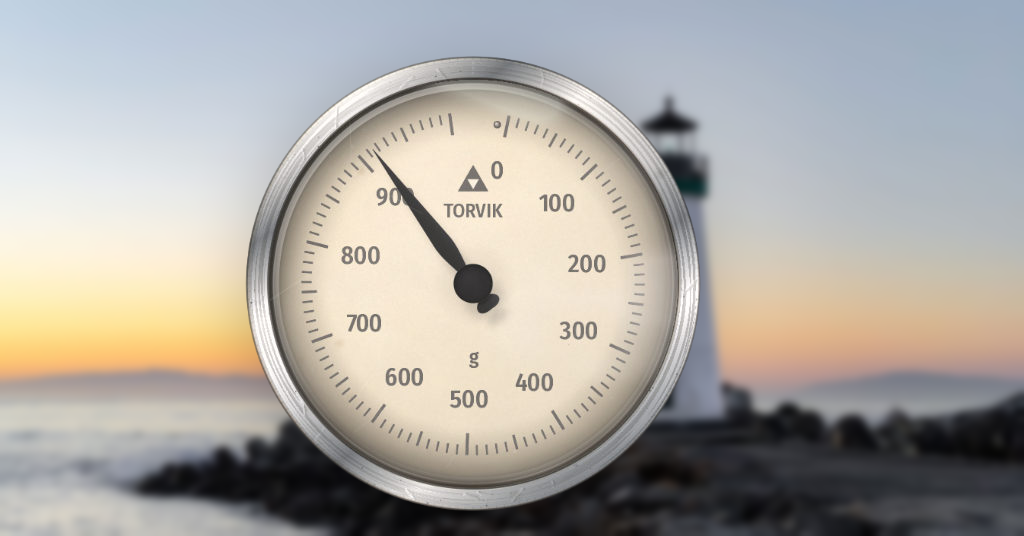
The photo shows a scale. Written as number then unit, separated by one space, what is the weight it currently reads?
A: 915 g
